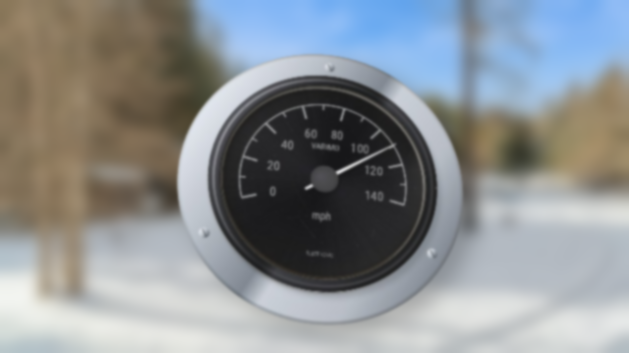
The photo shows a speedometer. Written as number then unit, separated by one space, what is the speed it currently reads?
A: 110 mph
